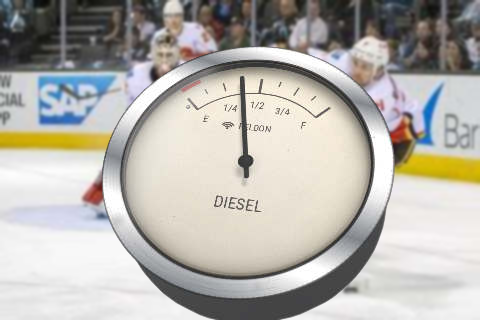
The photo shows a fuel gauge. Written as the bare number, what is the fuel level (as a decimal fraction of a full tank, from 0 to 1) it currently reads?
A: 0.375
